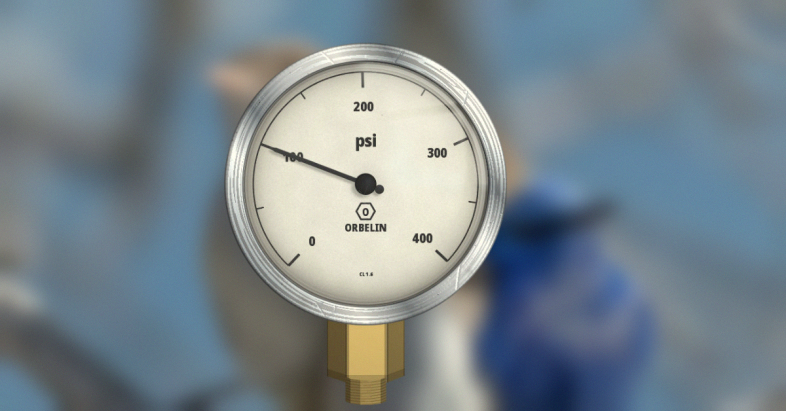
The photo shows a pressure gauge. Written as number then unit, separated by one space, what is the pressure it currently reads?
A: 100 psi
